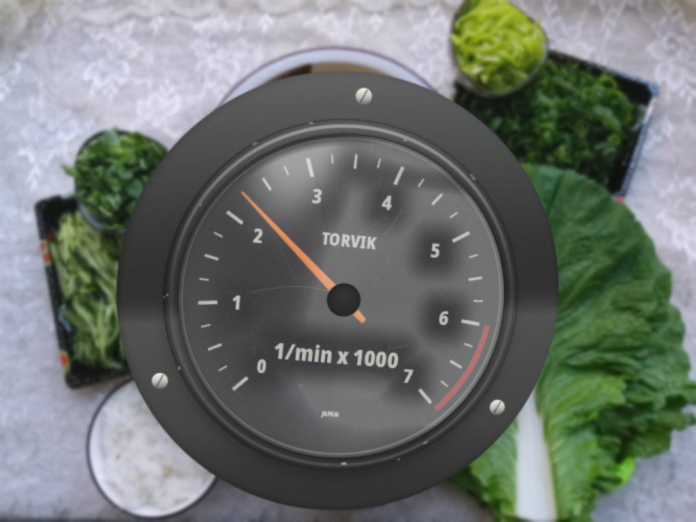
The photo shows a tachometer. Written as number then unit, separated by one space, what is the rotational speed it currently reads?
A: 2250 rpm
